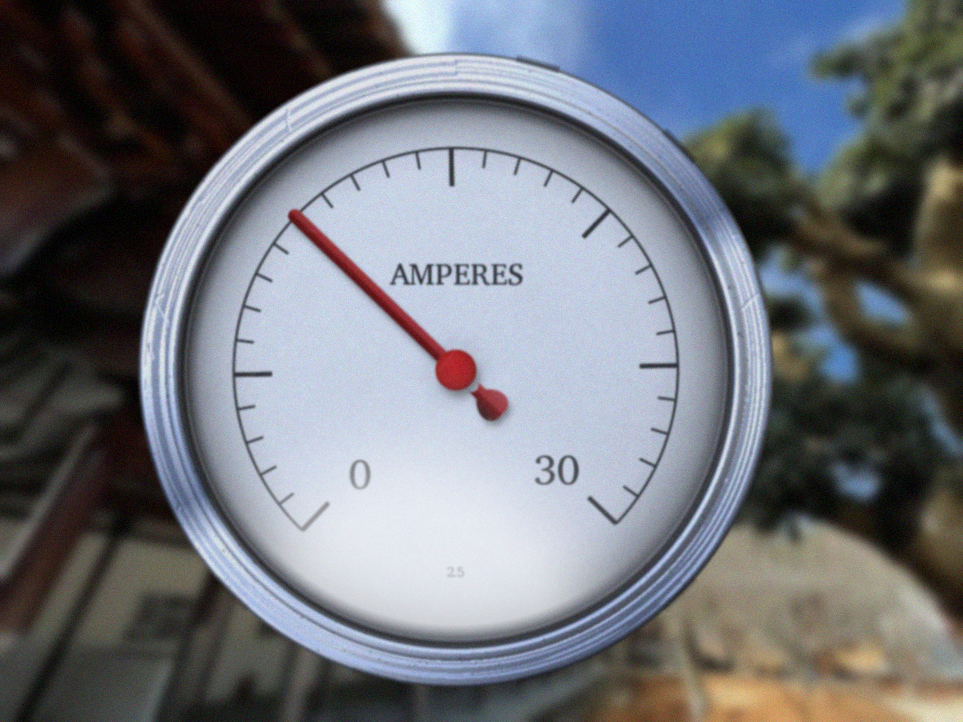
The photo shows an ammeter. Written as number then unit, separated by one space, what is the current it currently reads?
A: 10 A
